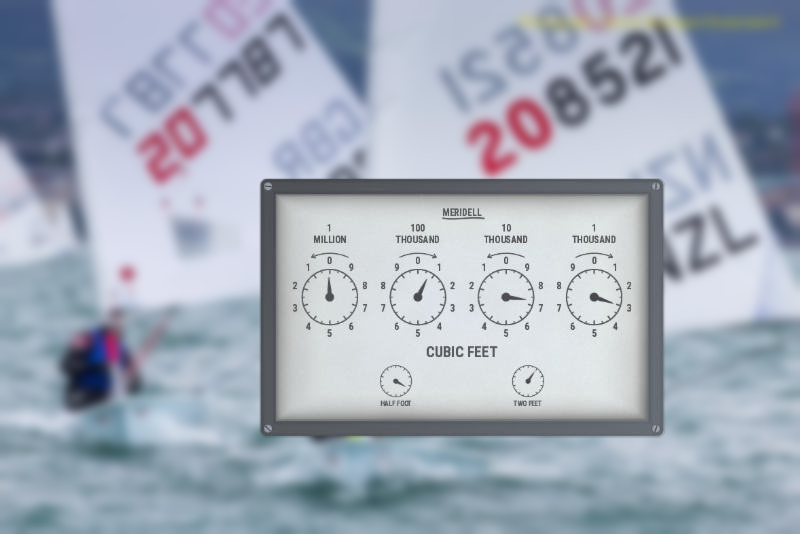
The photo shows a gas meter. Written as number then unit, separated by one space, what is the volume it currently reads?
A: 7300 ft³
